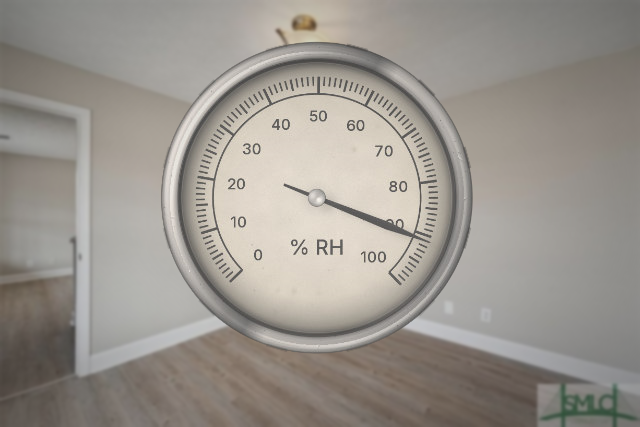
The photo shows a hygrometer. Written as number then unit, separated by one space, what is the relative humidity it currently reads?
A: 91 %
